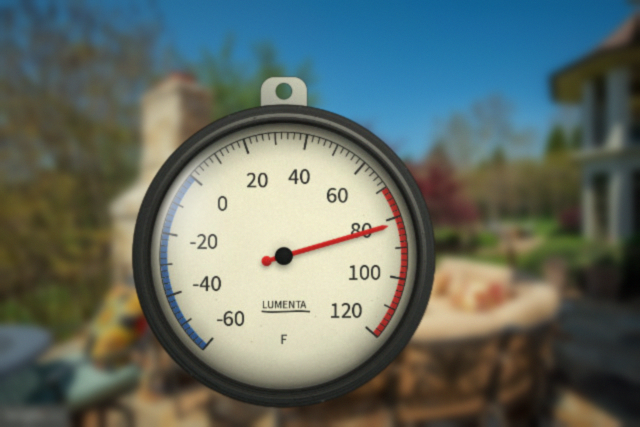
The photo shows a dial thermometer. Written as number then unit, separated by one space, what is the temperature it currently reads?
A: 82 °F
